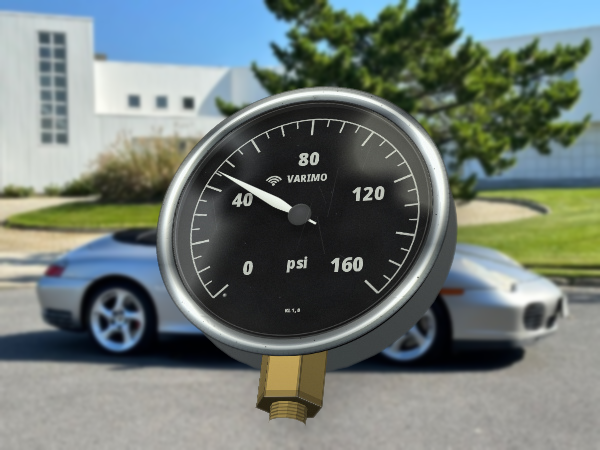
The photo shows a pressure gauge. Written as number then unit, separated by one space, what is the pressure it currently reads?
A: 45 psi
